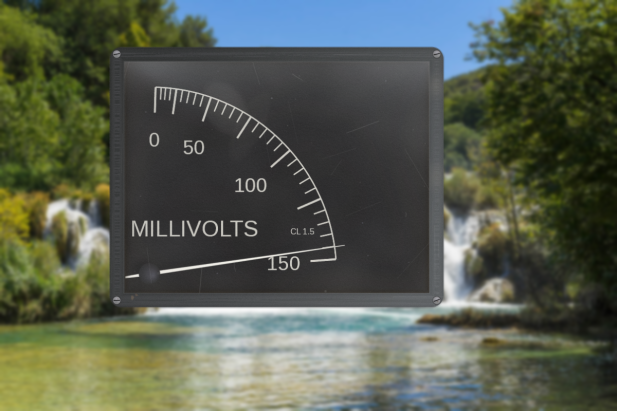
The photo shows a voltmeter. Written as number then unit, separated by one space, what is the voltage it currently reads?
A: 145 mV
